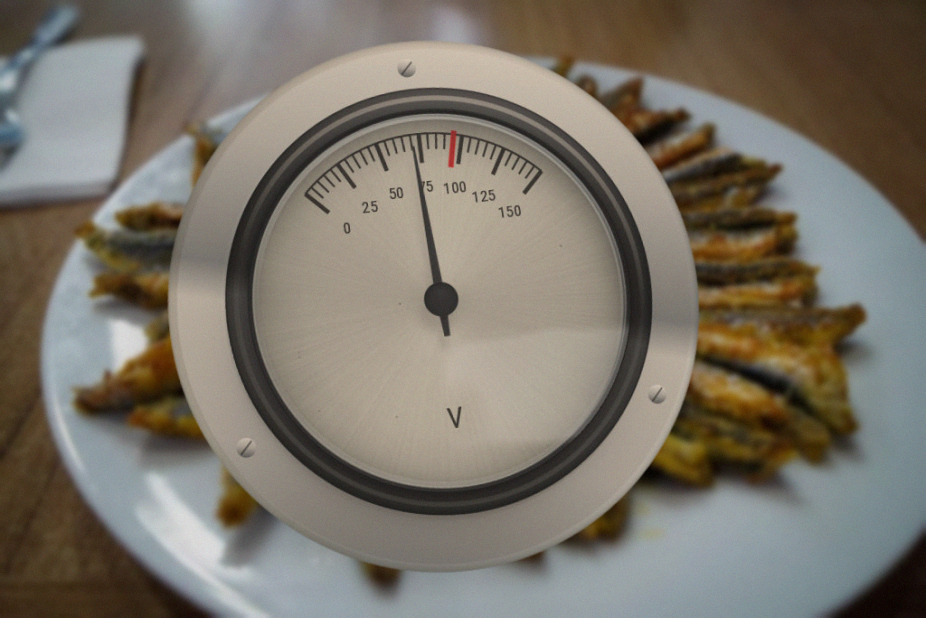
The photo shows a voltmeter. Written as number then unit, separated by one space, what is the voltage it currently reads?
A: 70 V
